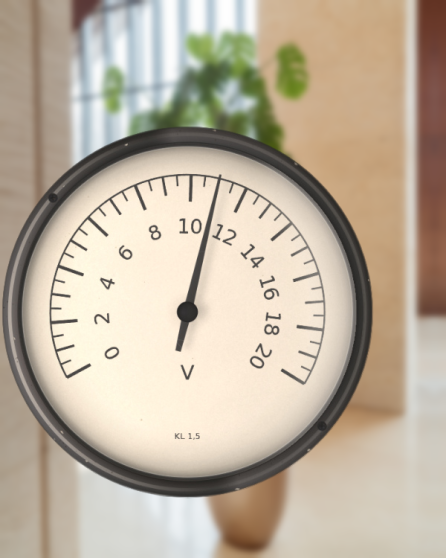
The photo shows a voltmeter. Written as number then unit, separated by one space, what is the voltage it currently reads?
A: 11 V
